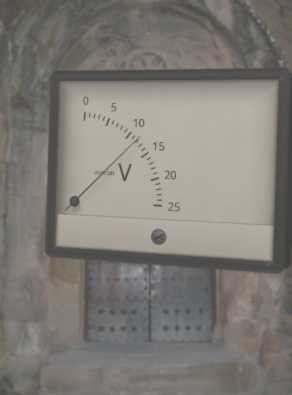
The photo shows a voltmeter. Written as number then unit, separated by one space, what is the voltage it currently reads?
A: 12 V
